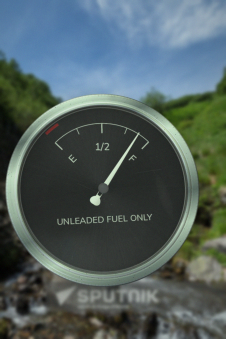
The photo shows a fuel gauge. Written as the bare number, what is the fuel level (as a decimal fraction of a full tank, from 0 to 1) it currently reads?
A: 0.875
